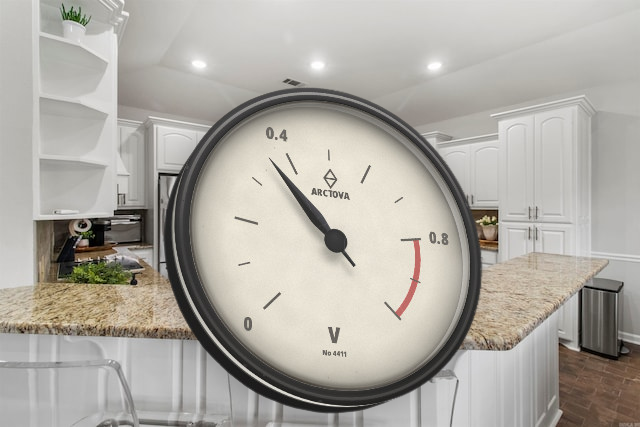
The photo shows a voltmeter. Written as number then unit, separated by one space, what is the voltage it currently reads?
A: 0.35 V
